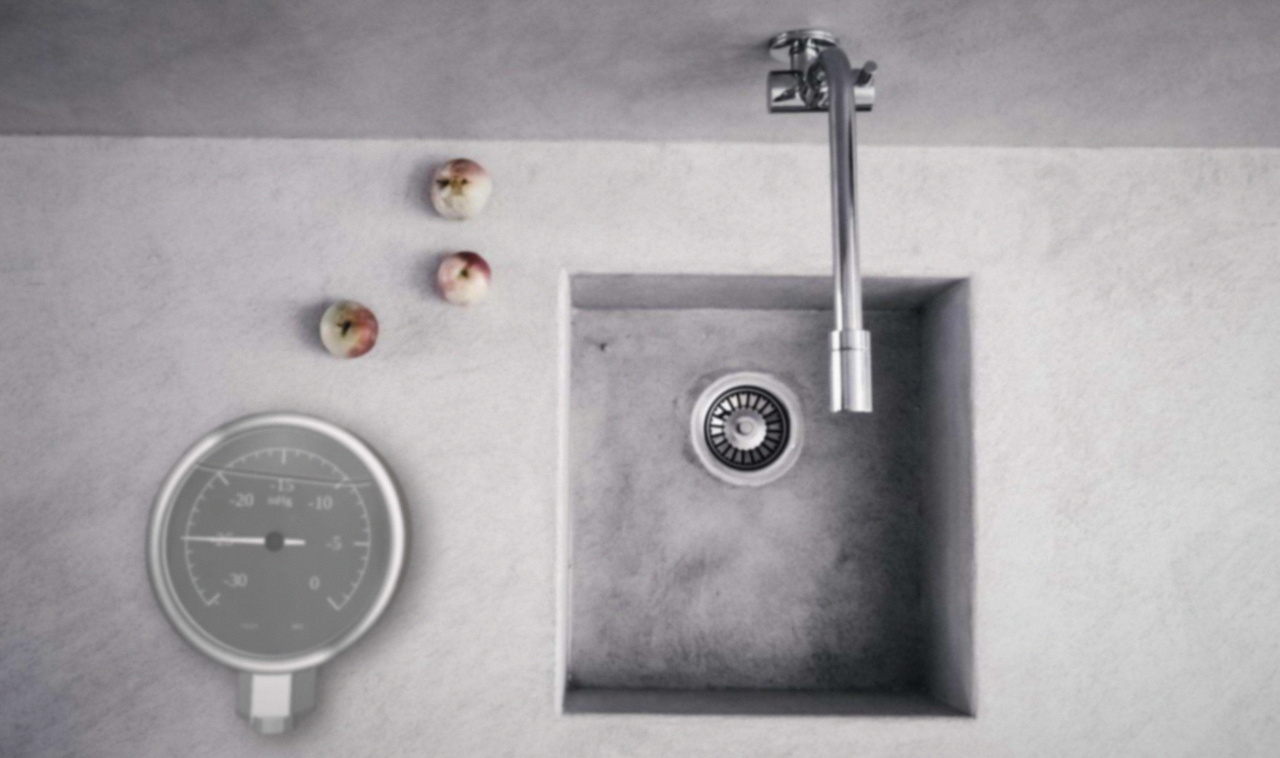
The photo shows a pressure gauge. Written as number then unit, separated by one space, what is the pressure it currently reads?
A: -25 inHg
